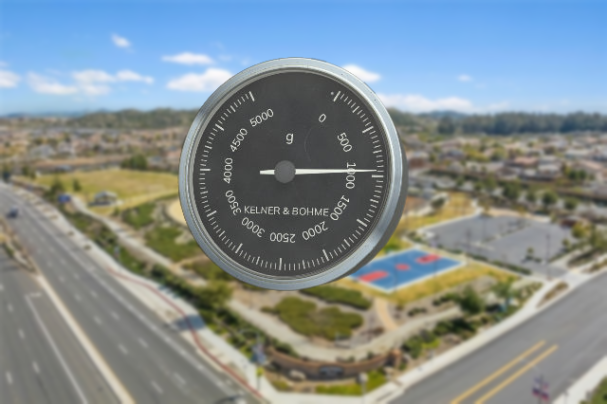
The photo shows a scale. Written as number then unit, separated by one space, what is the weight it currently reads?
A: 950 g
